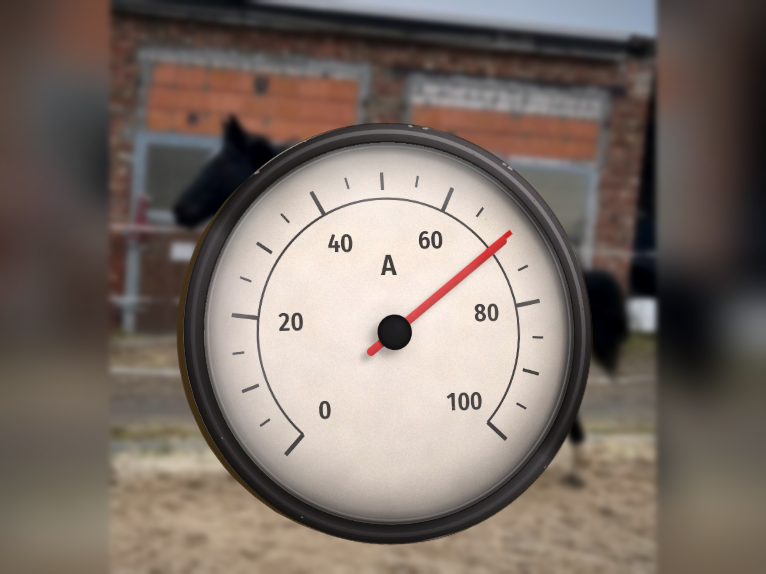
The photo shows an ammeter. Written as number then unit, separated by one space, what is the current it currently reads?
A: 70 A
